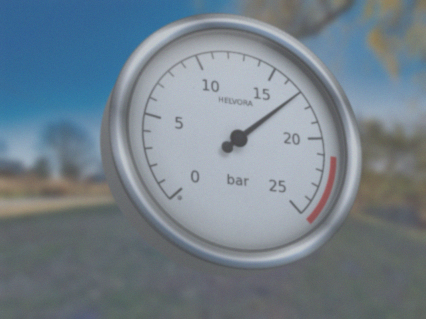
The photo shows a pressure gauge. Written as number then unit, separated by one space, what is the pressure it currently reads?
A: 17 bar
